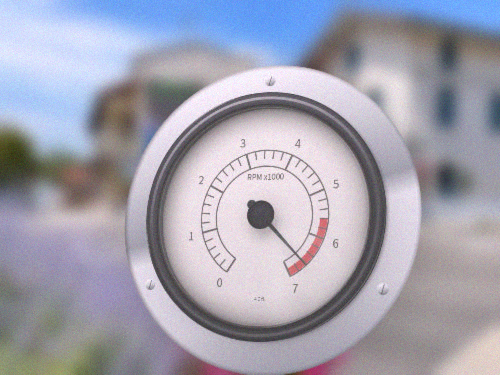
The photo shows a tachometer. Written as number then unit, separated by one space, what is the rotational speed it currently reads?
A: 6600 rpm
